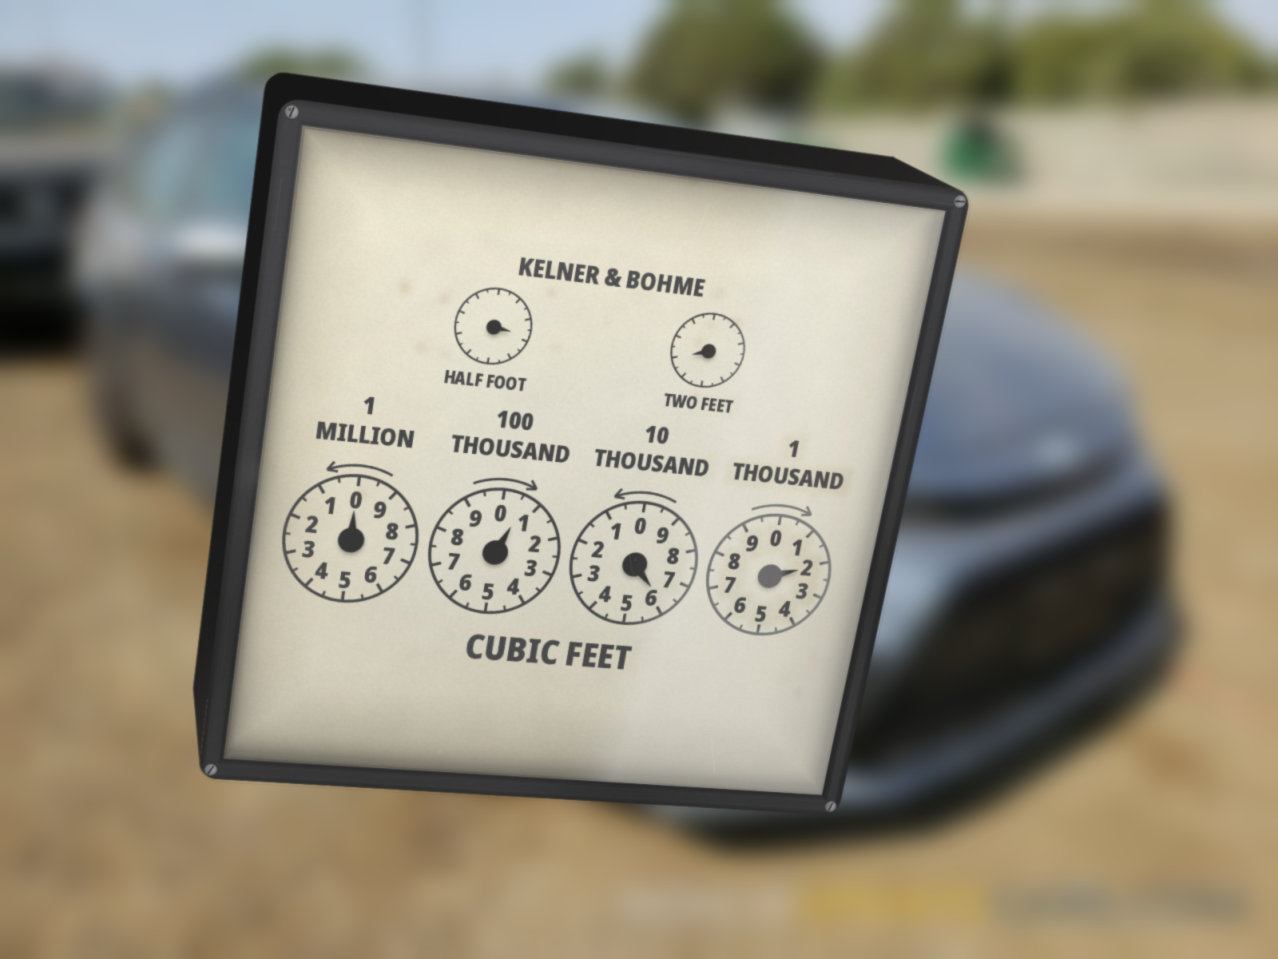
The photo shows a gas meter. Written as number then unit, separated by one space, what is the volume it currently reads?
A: 6200 ft³
